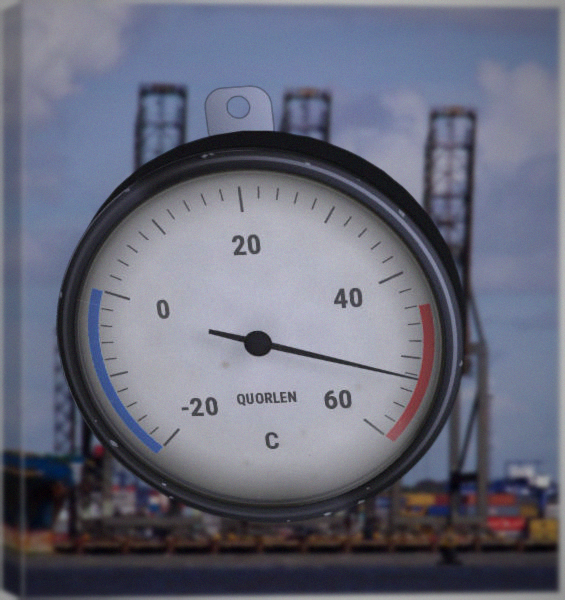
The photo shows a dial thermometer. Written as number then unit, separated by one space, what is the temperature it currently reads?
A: 52 °C
